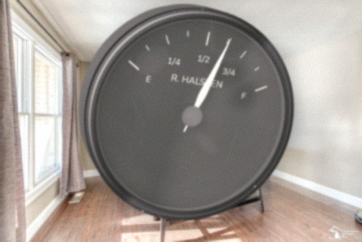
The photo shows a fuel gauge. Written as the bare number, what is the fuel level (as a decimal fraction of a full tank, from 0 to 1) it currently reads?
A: 0.625
